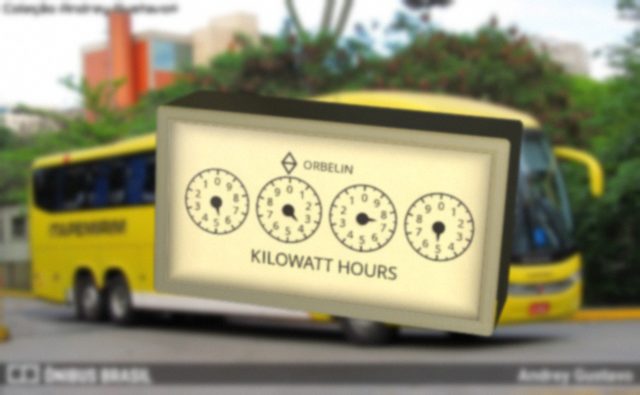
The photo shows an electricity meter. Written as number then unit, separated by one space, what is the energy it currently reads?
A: 5375 kWh
